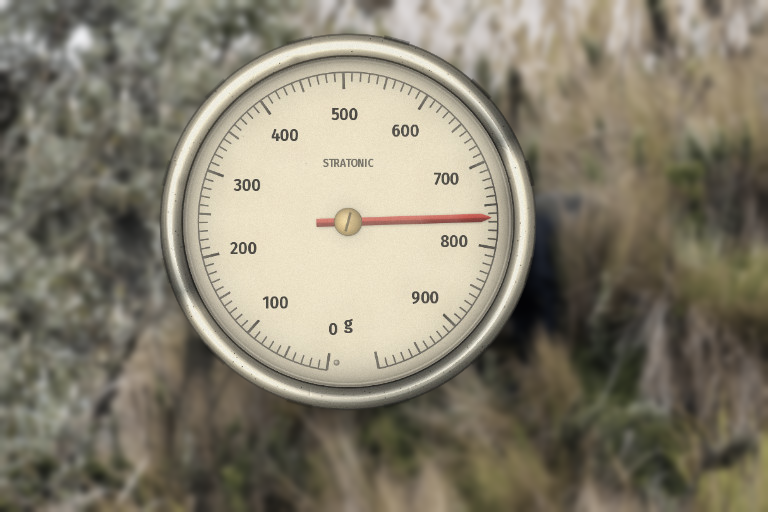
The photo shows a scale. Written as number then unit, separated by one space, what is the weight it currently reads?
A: 765 g
